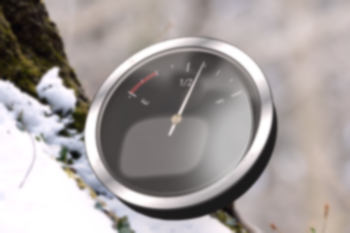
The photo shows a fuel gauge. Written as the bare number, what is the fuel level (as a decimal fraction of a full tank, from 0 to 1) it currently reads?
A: 0.625
